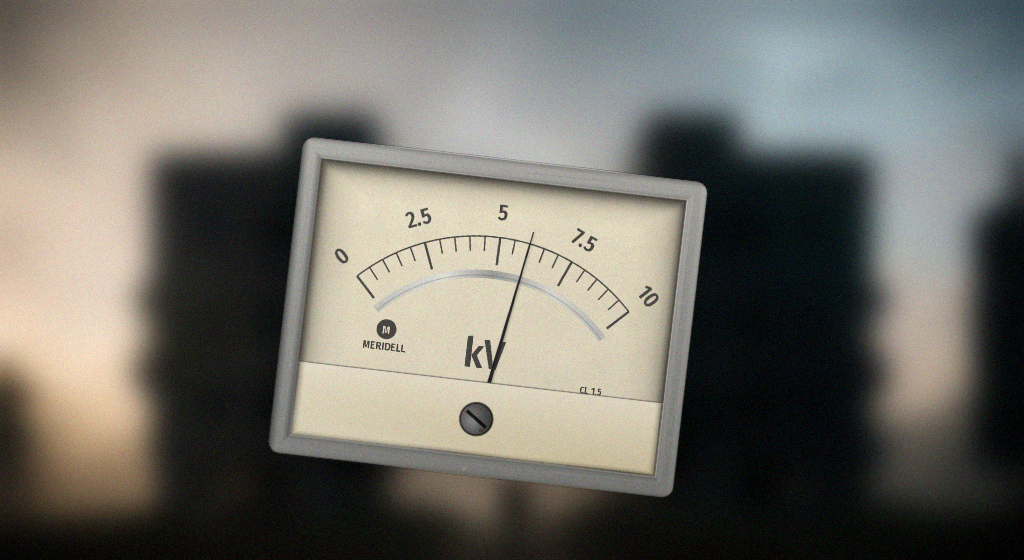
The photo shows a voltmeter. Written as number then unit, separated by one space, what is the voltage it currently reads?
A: 6 kV
